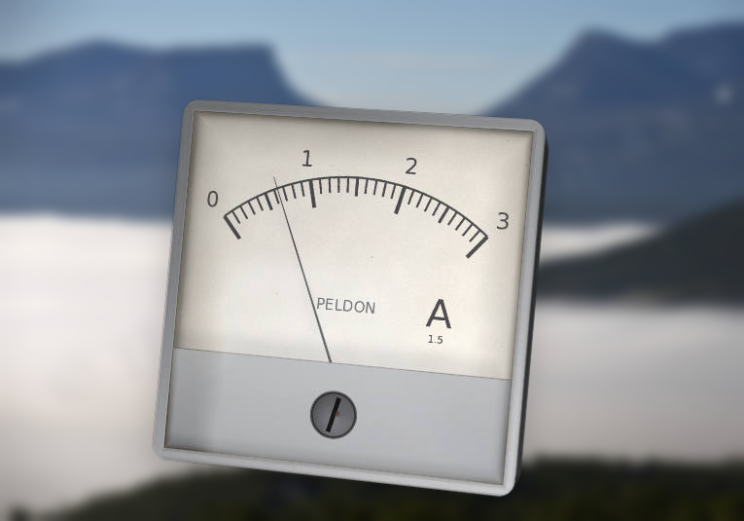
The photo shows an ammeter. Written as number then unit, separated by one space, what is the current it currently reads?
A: 0.65 A
